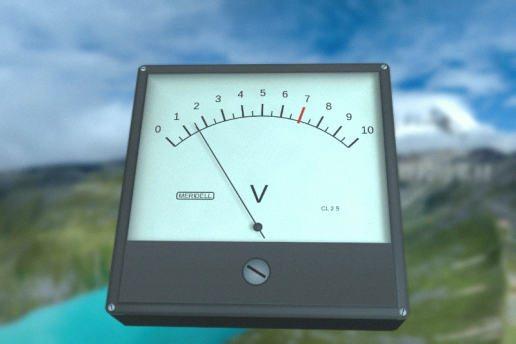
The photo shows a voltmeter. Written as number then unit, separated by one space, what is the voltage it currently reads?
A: 1.5 V
